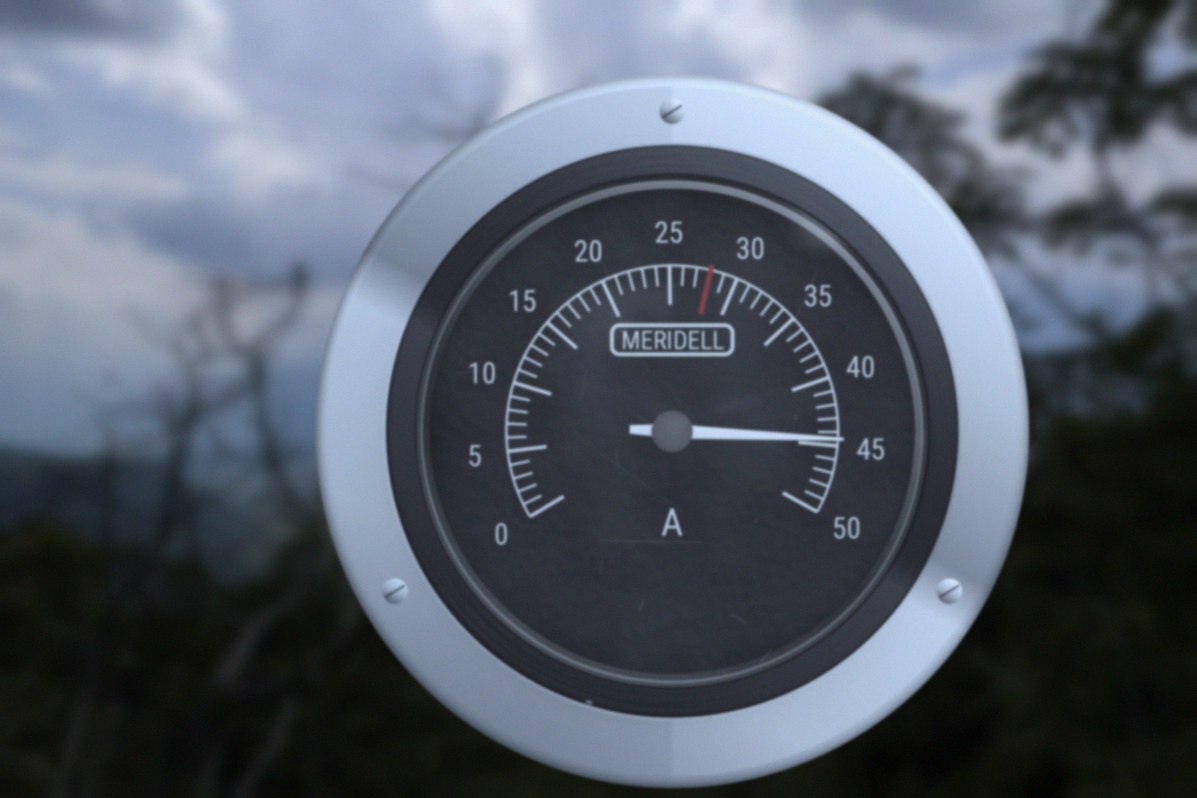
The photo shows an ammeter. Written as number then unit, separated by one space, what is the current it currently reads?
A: 44.5 A
